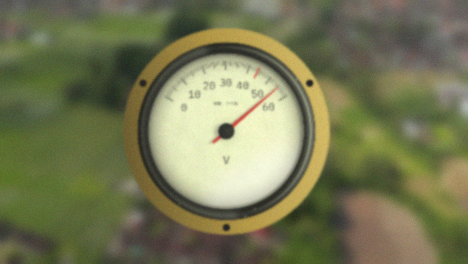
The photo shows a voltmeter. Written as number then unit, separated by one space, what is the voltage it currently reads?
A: 55 V
